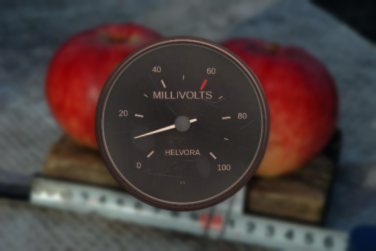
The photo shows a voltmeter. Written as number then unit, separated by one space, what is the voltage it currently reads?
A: 10 mV
